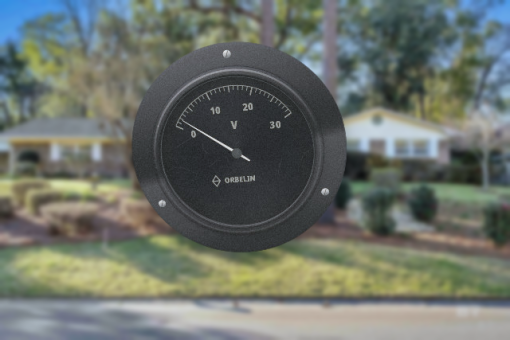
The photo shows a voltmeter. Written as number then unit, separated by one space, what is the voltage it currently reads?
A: 2 V
